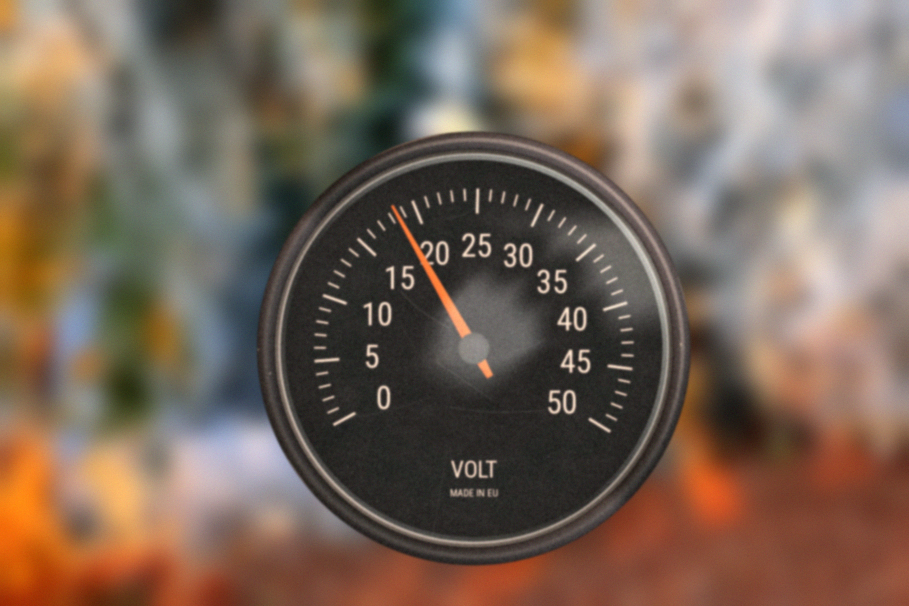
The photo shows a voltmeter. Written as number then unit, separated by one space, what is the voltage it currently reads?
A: 18.5 V
